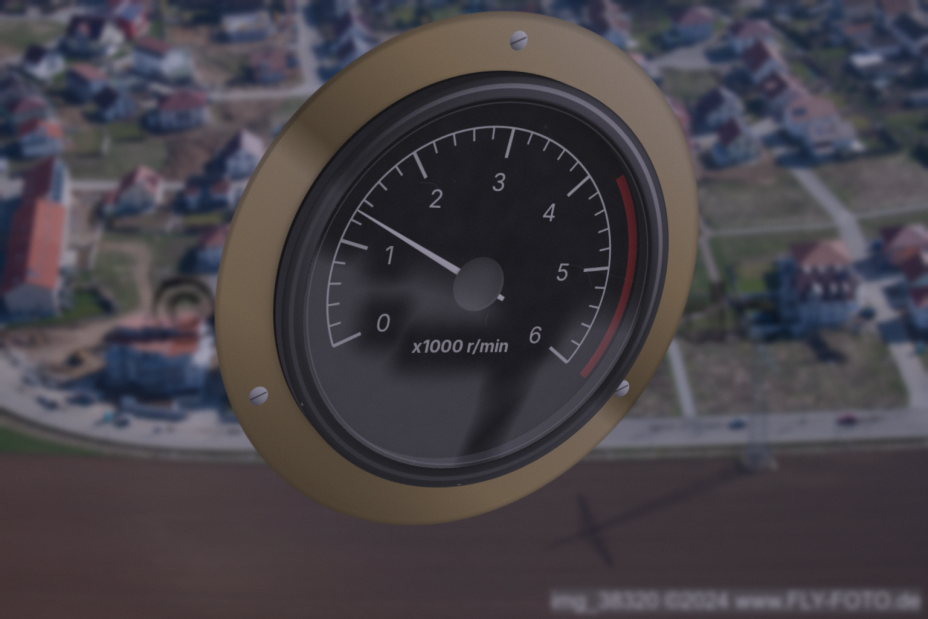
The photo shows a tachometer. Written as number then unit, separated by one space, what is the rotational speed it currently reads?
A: 1300 rpm
